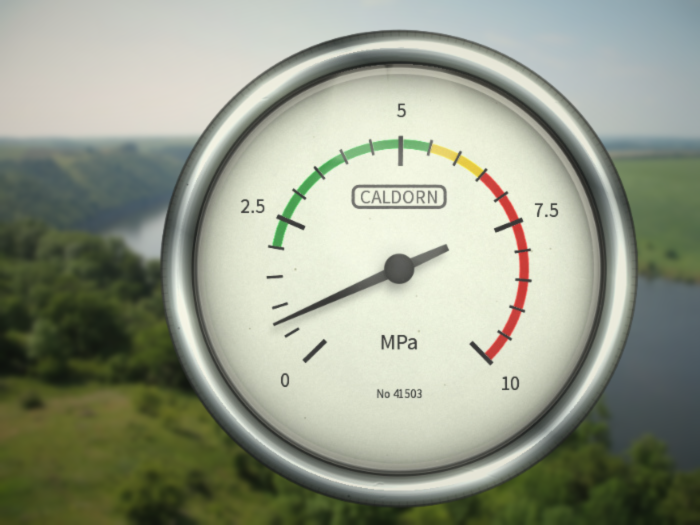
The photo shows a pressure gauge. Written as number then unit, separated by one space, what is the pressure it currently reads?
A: 0.75 MPa
